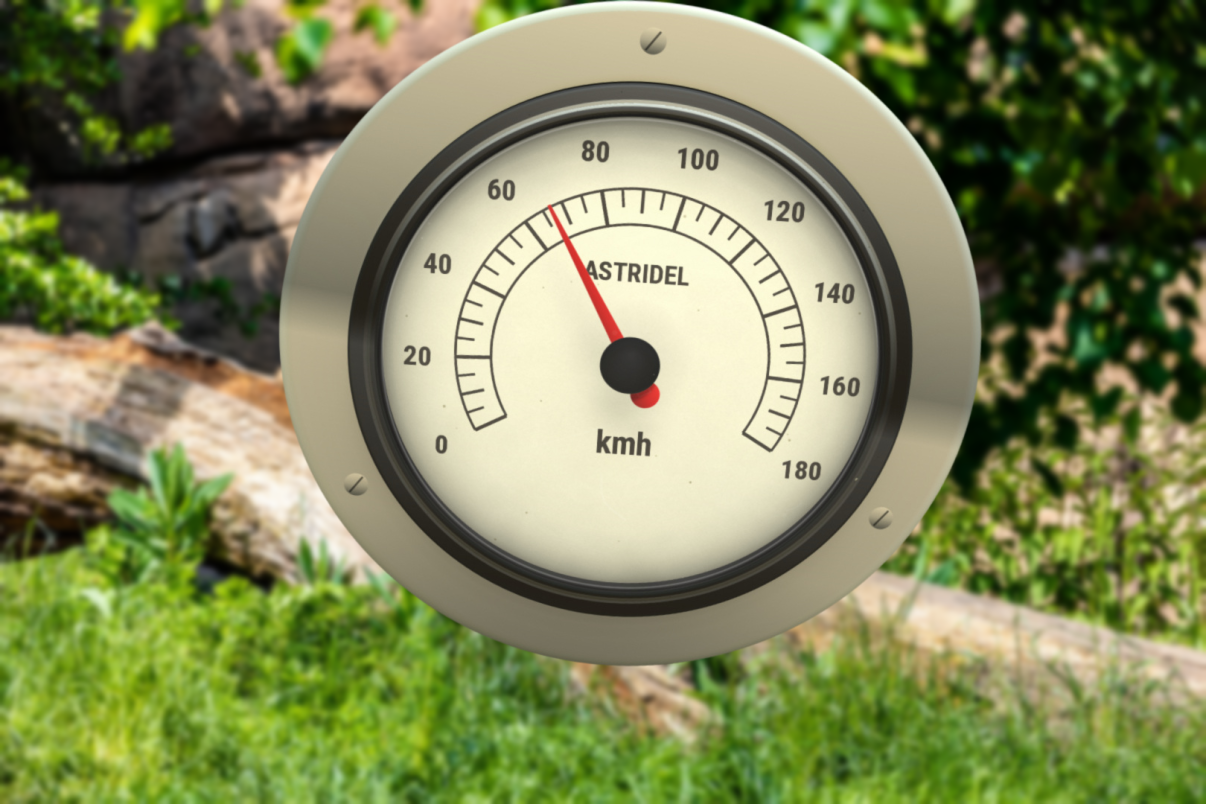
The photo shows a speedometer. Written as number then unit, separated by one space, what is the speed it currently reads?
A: 67.5 km/h
